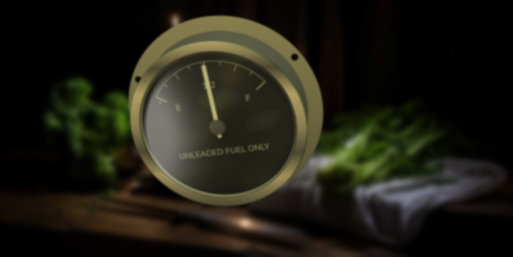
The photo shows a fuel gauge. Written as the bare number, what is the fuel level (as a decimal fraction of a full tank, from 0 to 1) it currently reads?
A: 0.5
